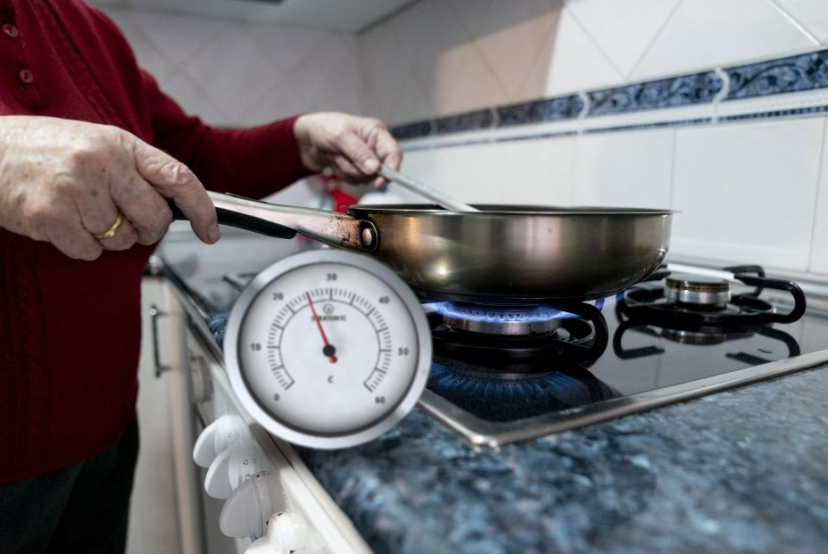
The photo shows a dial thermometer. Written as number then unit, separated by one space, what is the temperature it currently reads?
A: 25 °C
